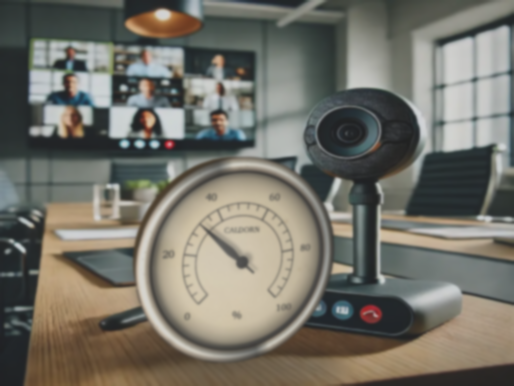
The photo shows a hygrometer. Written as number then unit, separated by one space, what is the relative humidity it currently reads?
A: 32 %
